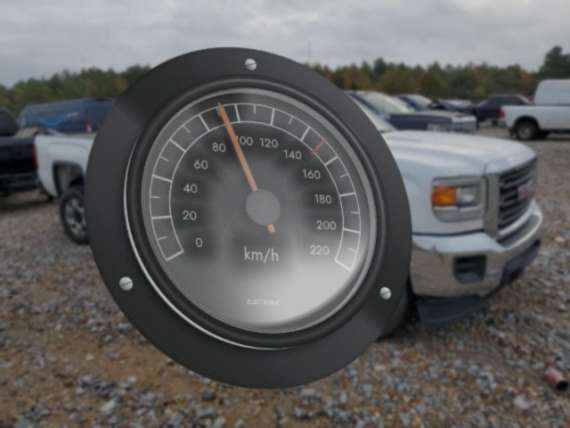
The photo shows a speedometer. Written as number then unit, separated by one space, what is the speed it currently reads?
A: 90 km/h
